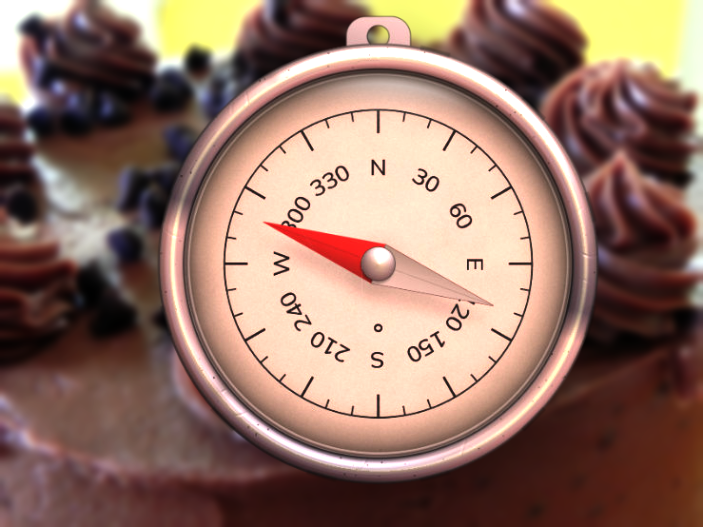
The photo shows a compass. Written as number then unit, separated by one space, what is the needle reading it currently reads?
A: 290 °
